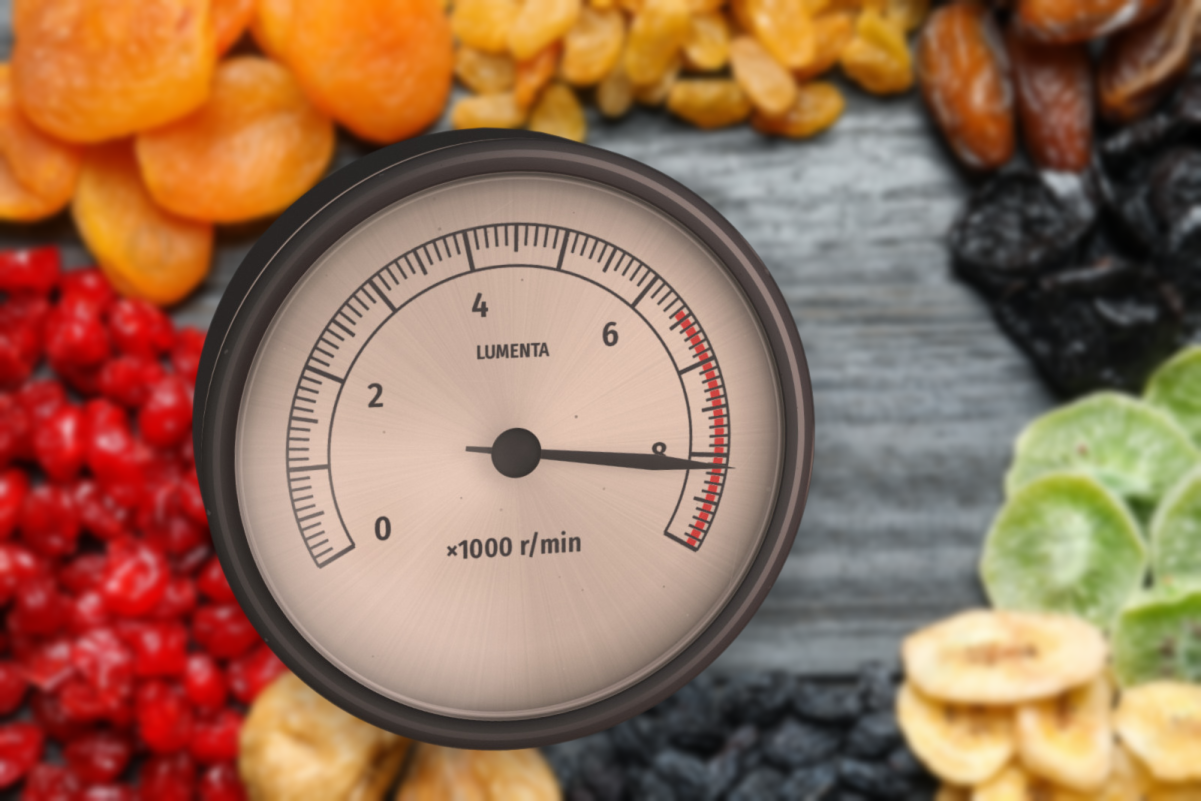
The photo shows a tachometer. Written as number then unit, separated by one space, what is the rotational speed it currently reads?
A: 8100 rpm
